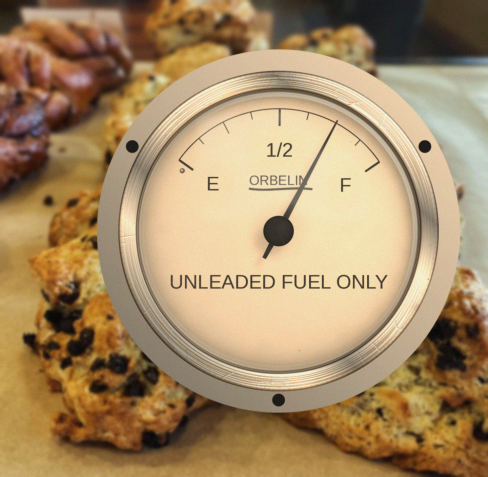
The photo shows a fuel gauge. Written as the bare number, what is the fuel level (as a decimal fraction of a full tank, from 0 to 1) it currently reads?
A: 0.75
